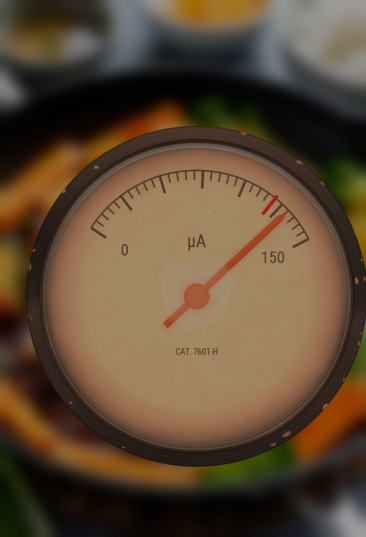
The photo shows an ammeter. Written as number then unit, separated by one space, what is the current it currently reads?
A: 130 µA
